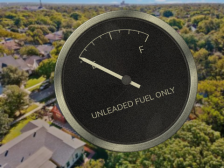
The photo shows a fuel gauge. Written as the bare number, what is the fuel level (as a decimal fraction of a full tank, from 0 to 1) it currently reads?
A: 0
